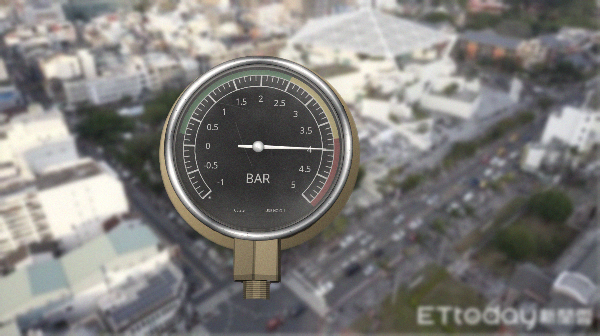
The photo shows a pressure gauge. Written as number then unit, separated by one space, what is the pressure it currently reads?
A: 4 bar
